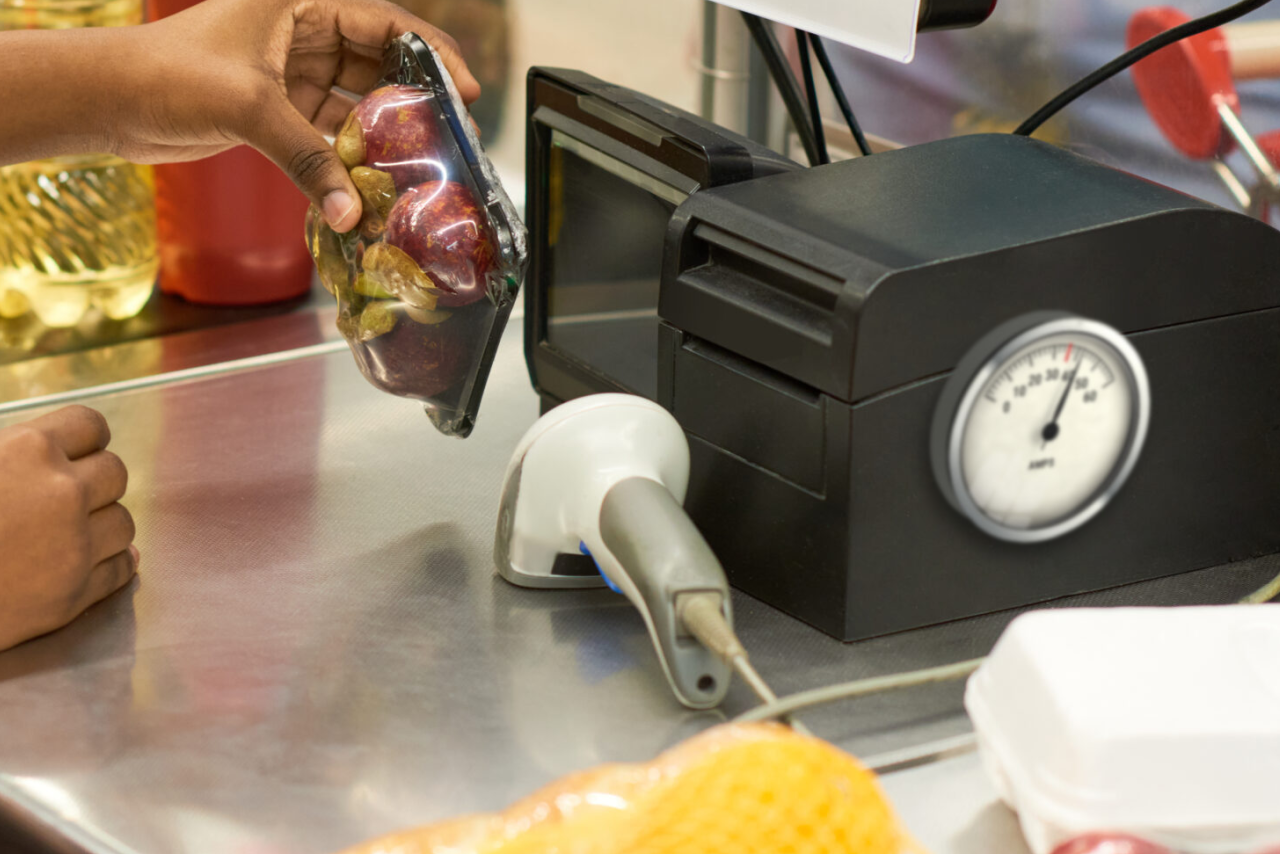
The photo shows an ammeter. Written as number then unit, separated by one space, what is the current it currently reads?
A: 40 A
